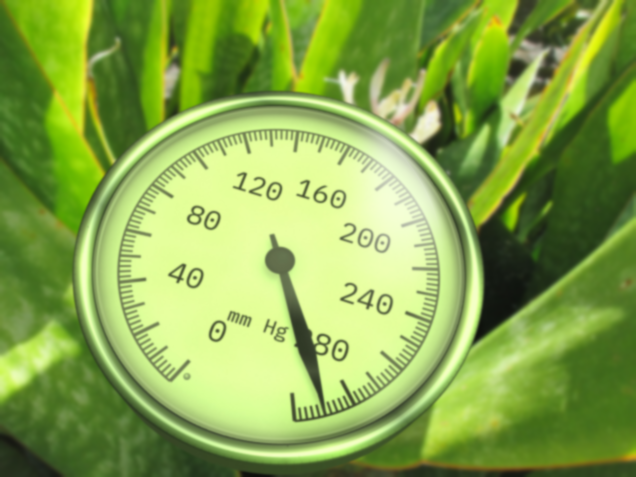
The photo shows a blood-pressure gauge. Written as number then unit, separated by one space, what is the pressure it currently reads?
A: 290 mmHg
